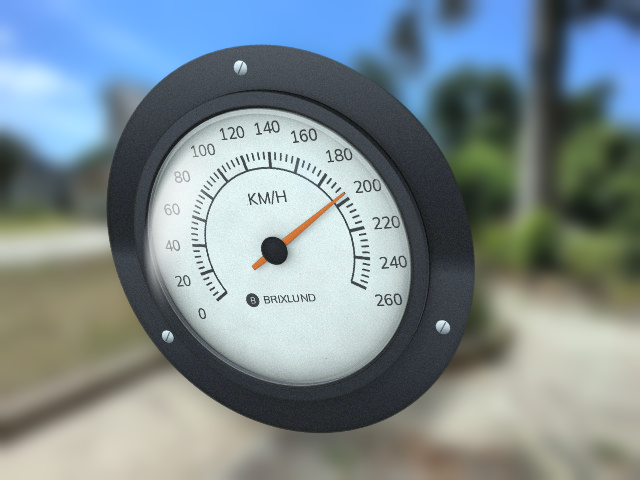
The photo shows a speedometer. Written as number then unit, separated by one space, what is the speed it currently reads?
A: 196 km/h
